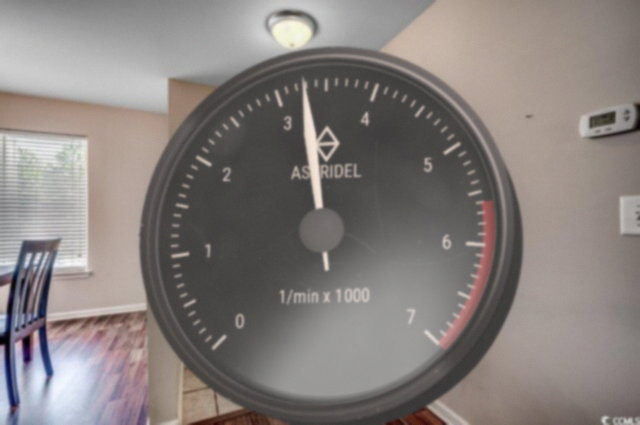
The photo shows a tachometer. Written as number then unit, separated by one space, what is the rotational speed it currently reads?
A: 3300 rpm
